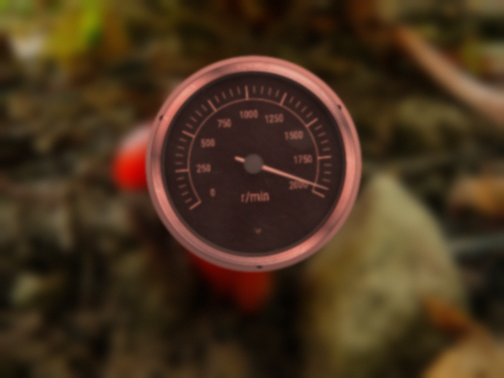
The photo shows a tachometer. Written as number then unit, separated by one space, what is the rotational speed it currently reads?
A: 1950 rpm
